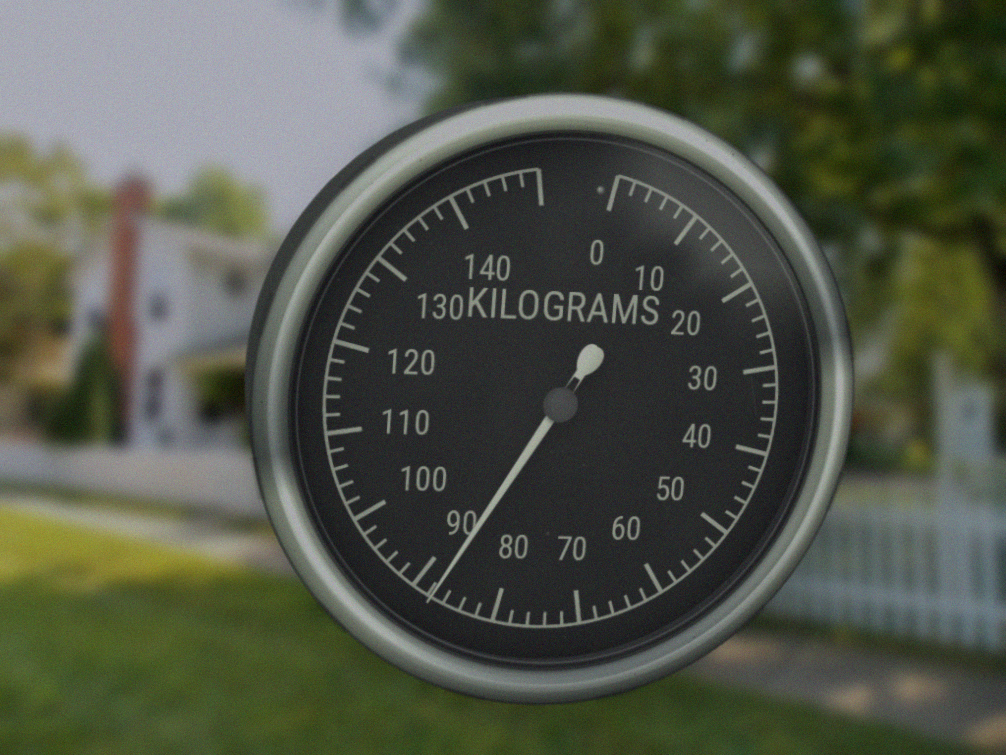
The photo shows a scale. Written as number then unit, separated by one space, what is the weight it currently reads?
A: 88 kg
